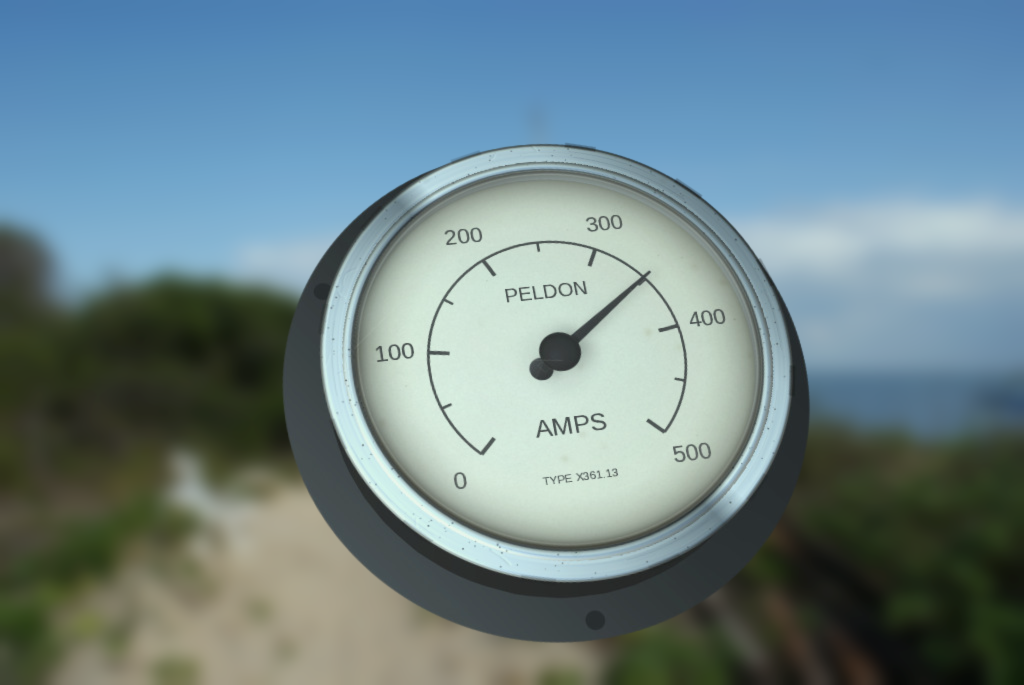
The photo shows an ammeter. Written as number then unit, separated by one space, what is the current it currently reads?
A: 350 A
